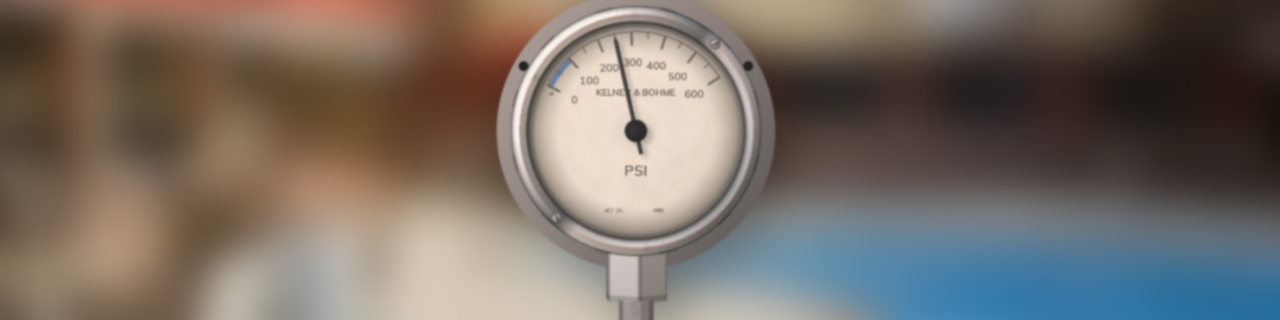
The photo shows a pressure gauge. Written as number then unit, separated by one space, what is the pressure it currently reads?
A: 250 psi
